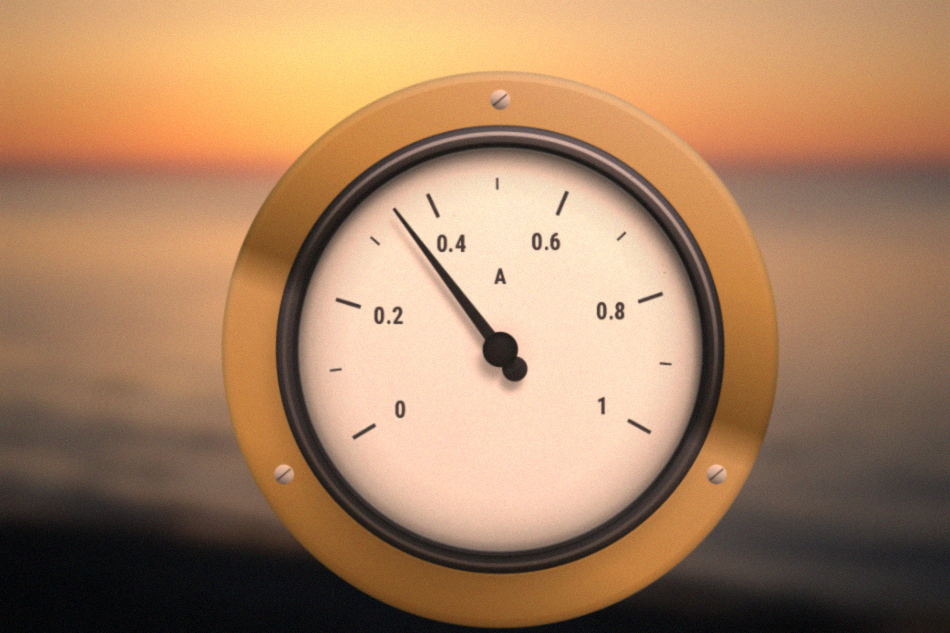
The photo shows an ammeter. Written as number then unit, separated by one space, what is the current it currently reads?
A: 0.35 A
